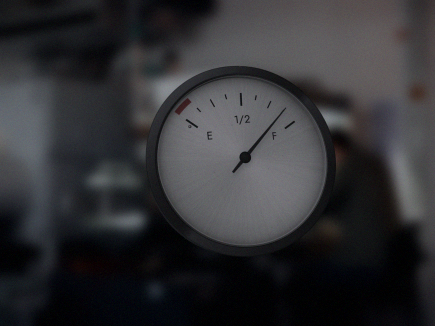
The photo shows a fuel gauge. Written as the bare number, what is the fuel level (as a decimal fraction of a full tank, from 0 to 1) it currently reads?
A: 0.875
